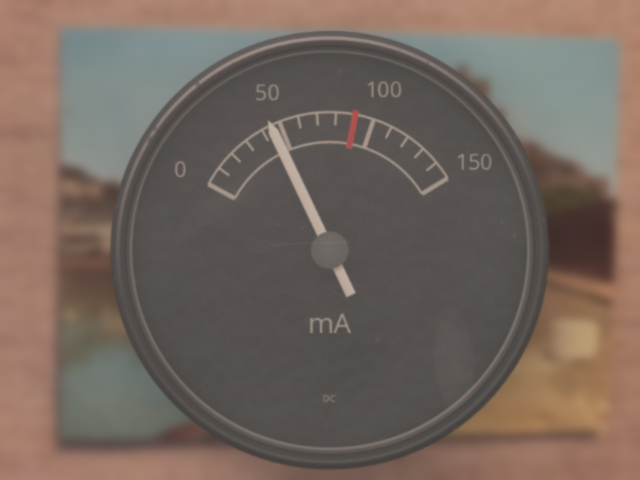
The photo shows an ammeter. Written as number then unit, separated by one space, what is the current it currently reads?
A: 45 mA
